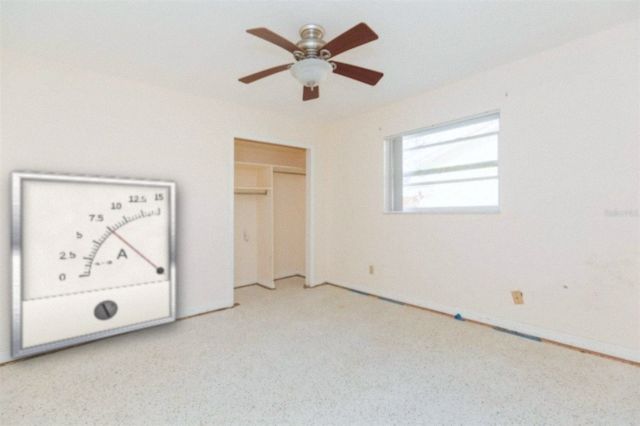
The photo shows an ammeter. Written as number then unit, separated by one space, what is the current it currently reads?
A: 7.5 A
